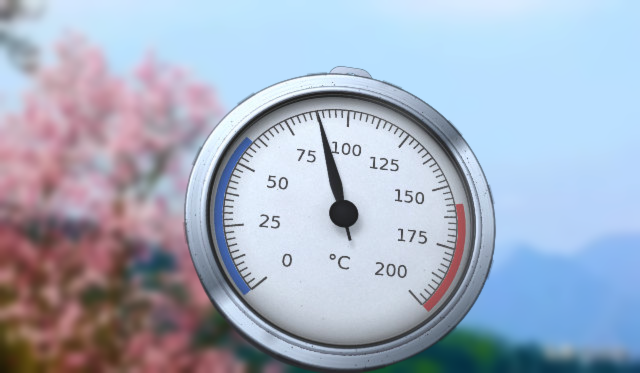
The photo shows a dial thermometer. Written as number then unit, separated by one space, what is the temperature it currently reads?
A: 87.5 °C
